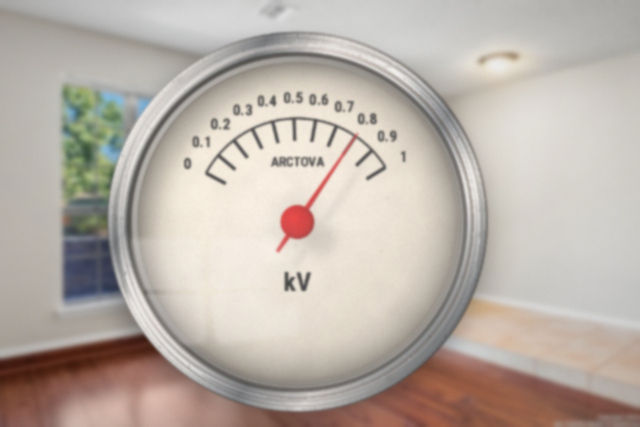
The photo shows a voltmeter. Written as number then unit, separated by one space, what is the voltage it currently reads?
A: 0.8 kV
